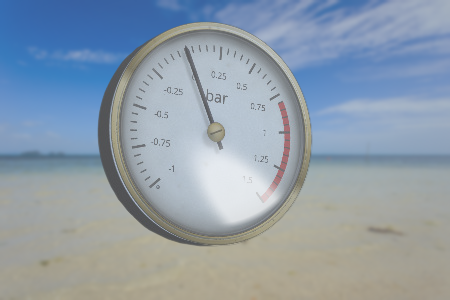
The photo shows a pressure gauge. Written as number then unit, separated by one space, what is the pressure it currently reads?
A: 0 bar
